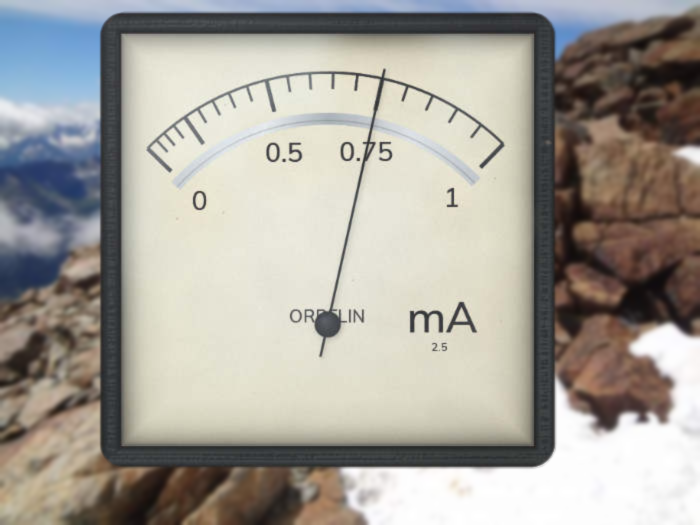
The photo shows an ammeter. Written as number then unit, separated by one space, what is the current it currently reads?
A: 0.75 mA
